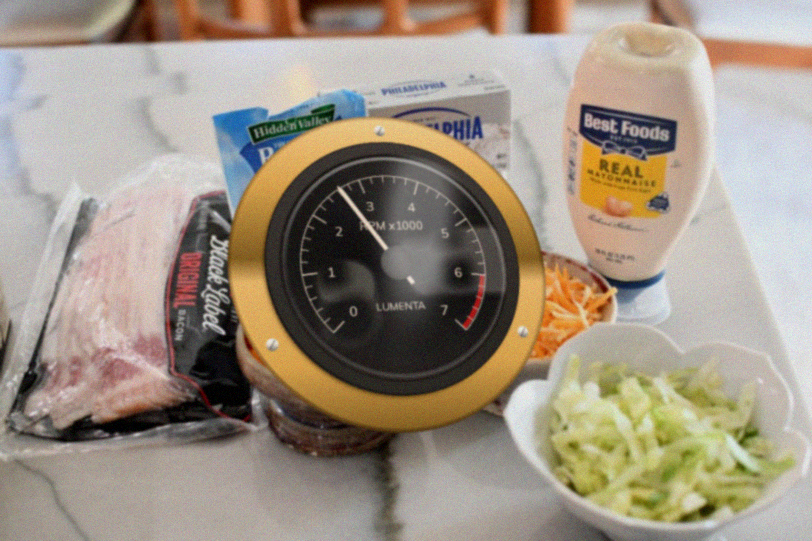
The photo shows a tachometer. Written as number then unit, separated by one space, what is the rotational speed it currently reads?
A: 2600 rpm
